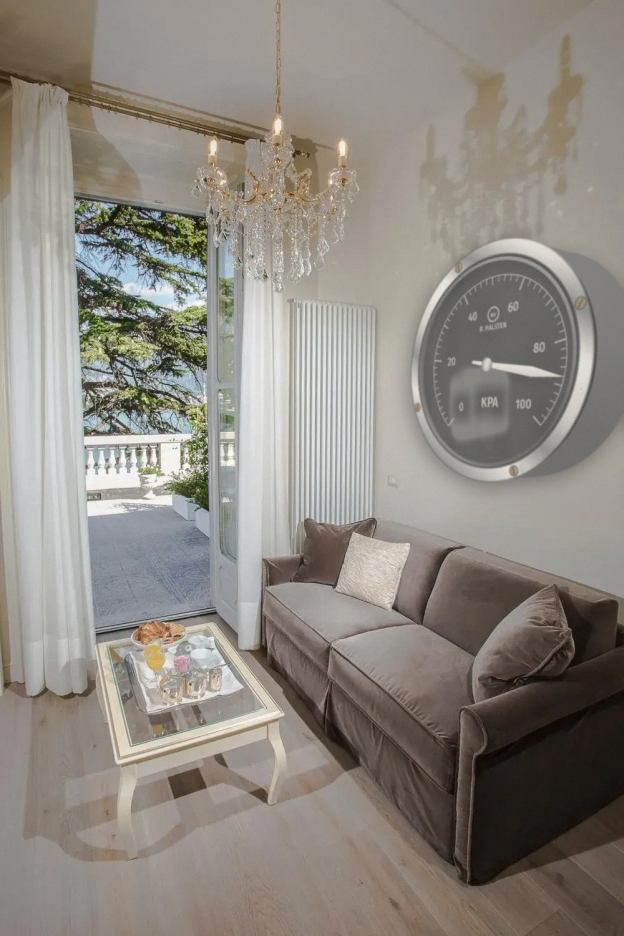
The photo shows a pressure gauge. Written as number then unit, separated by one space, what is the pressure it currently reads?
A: 88 kPa
